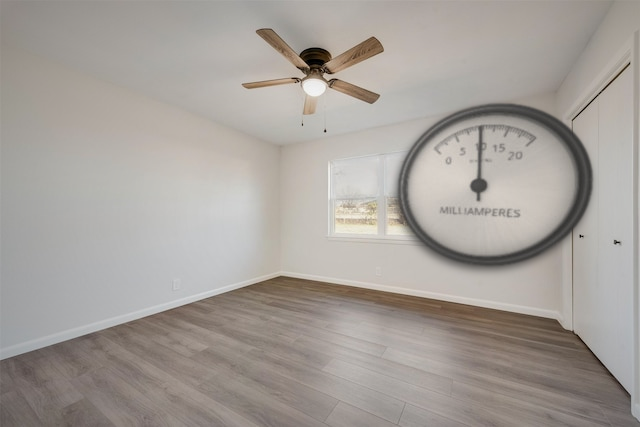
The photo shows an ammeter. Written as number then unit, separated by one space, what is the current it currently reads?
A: 10 mA
